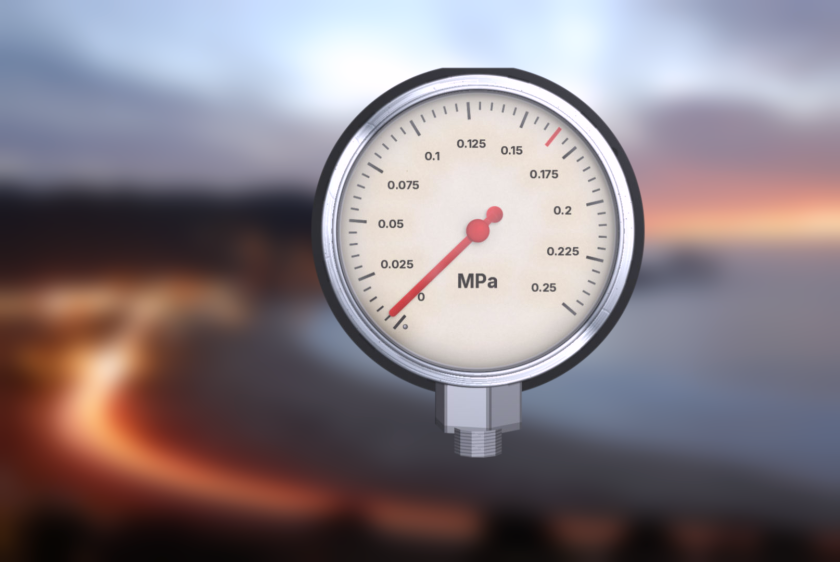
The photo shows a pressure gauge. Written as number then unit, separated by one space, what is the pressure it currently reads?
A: 0.005 MPa
